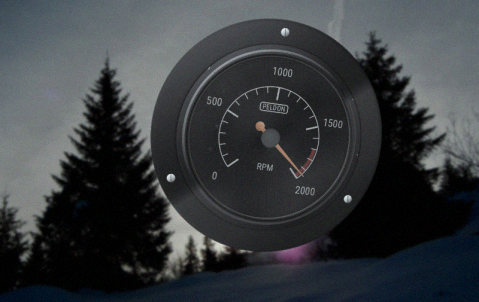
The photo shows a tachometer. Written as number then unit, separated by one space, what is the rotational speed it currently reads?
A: 1950 rpm
